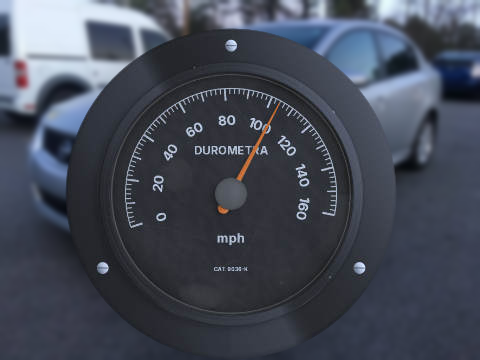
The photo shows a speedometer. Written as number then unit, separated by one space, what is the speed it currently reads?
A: 104 mph
